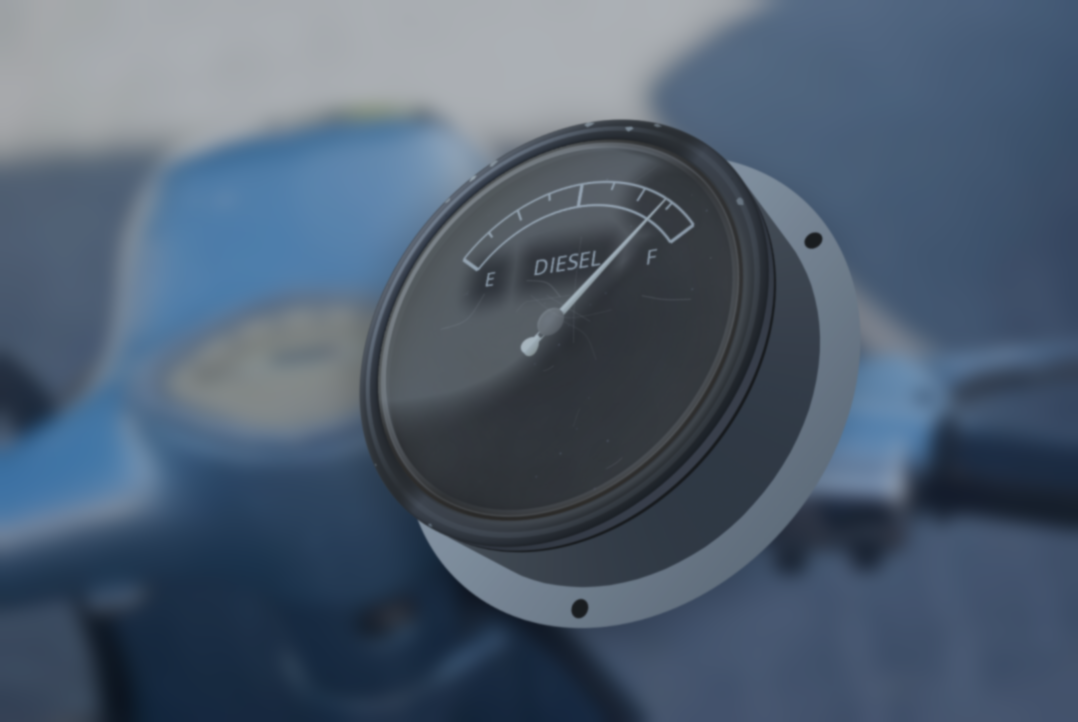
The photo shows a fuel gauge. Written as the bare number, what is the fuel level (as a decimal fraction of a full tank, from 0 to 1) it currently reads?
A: 0.875
